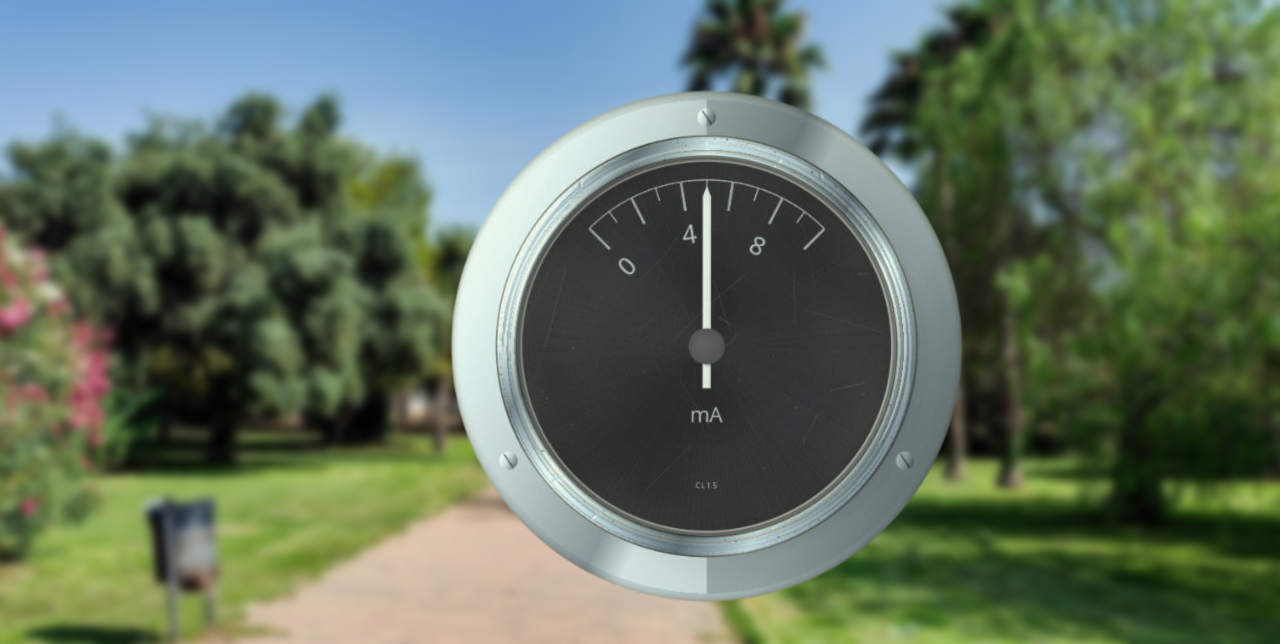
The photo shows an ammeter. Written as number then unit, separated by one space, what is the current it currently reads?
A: 5 mA
